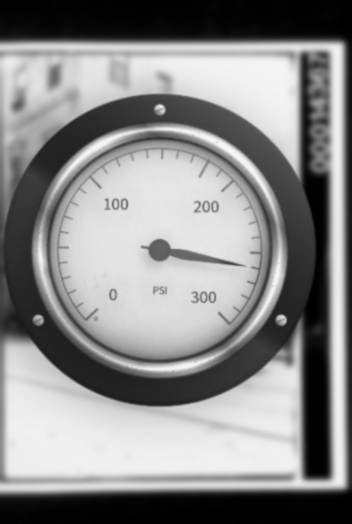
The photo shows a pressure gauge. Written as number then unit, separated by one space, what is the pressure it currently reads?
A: 260 psi
